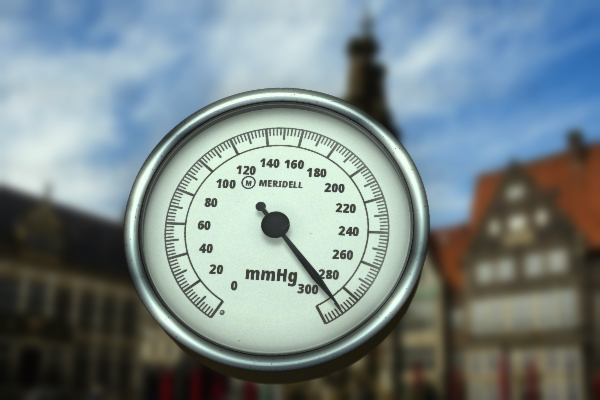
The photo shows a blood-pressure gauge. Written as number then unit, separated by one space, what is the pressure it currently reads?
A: 290 mmHg
